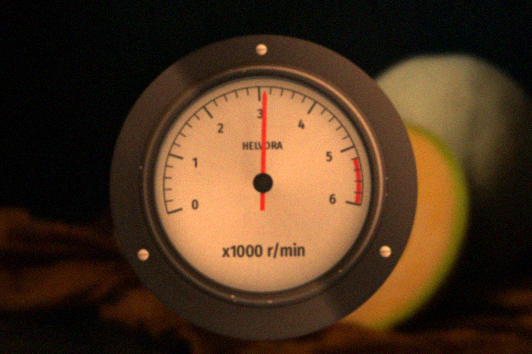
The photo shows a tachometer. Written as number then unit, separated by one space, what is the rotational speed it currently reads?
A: 3100 rpm
